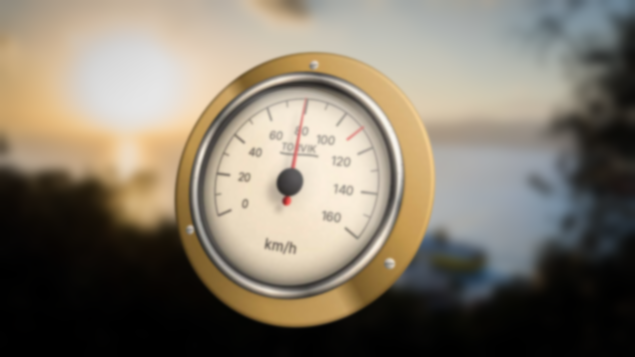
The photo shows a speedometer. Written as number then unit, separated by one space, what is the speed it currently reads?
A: 80 km/h
